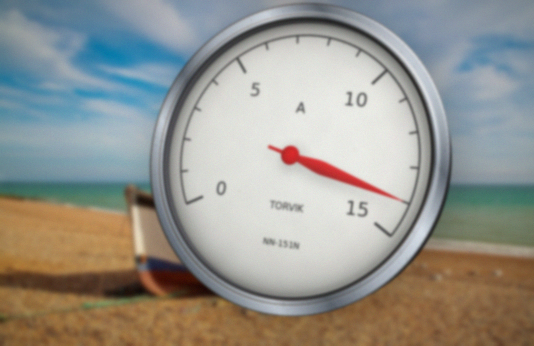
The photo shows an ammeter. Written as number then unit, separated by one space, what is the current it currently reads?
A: 14 A
